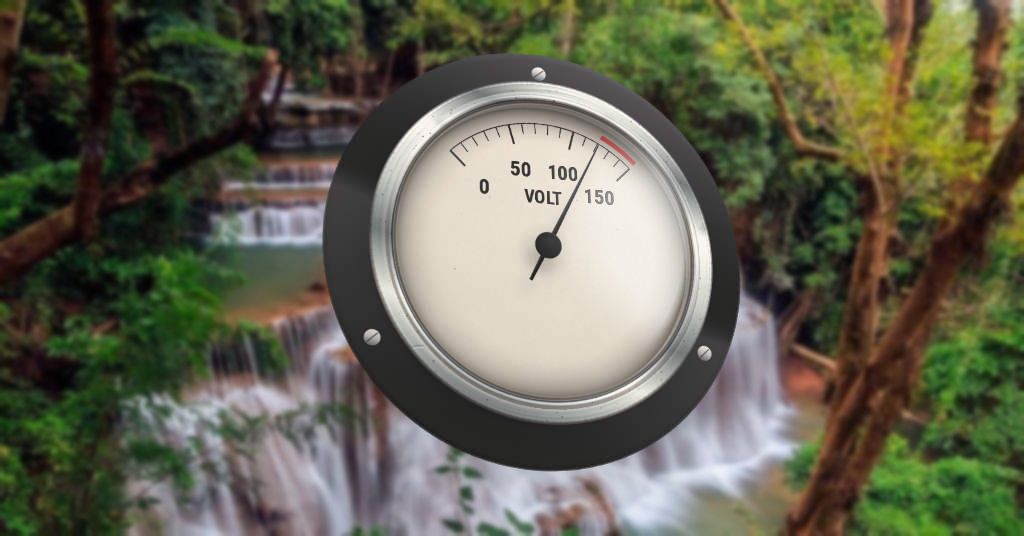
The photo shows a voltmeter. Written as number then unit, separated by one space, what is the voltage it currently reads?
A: 120 V
